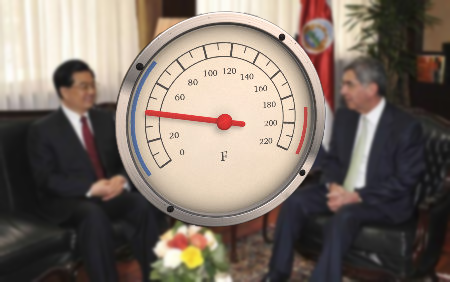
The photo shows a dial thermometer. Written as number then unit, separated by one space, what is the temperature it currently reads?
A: 40 °F
